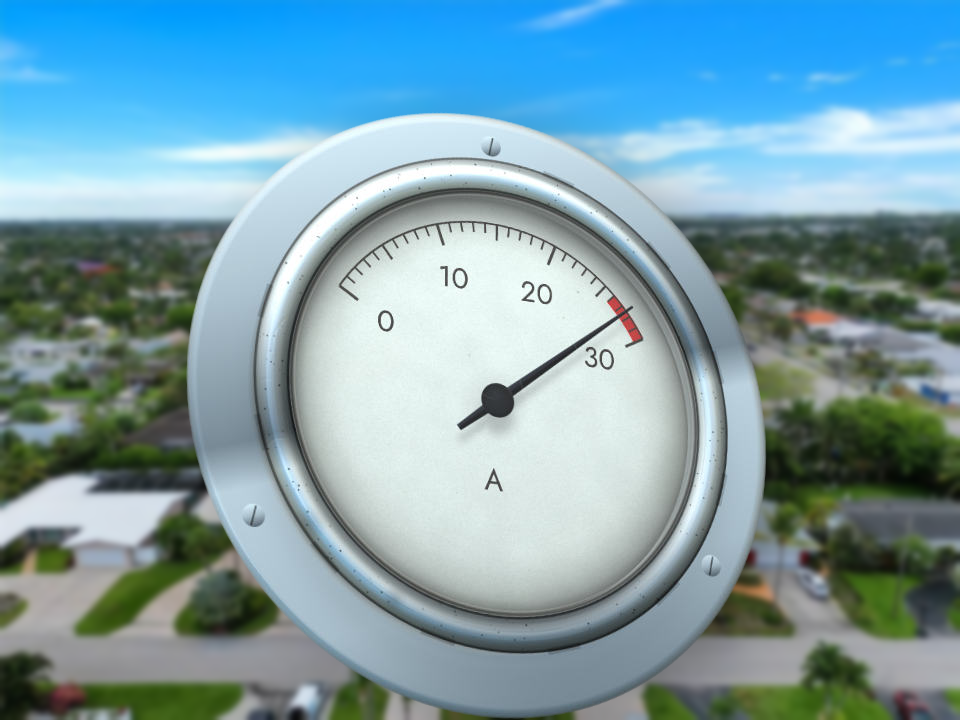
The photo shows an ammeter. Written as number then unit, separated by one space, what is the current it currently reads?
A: 27.5 A
